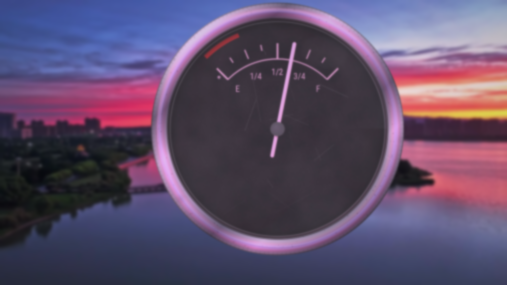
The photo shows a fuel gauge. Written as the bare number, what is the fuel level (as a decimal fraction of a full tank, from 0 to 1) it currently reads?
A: 0.625
